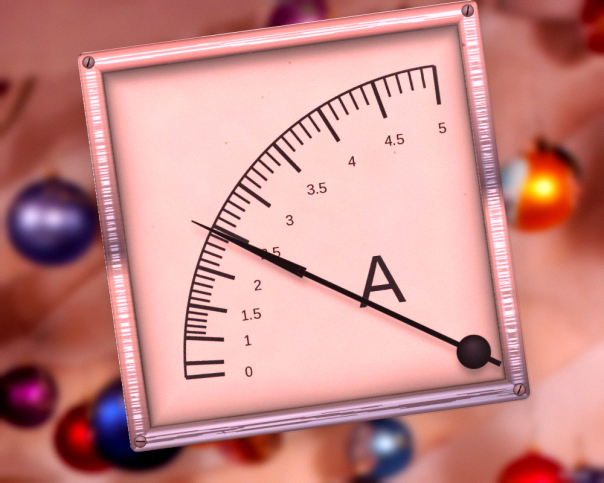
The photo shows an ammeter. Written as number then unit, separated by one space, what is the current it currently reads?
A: 2.45 A
